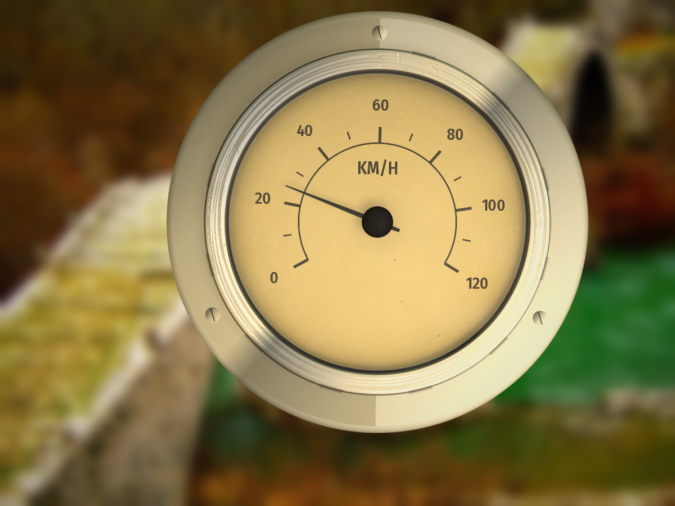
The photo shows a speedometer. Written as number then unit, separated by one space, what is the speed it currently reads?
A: 25 km/h
